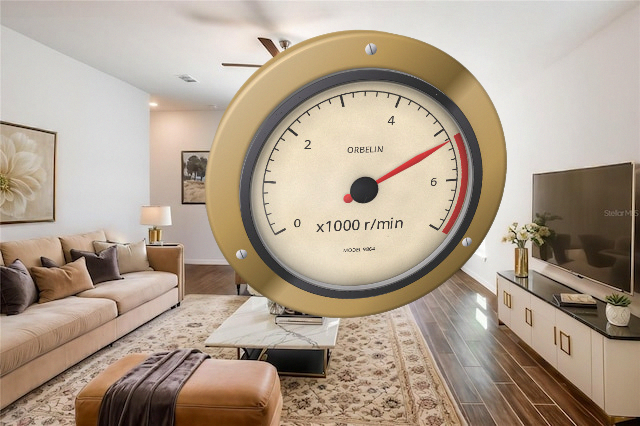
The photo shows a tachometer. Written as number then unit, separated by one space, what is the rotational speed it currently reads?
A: 5200 rpm
